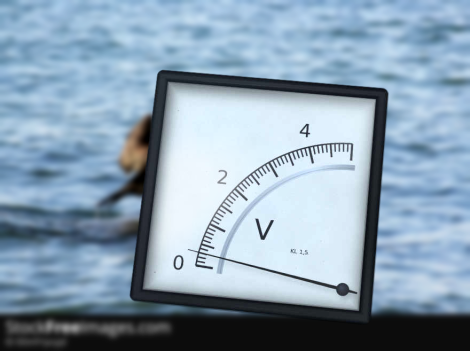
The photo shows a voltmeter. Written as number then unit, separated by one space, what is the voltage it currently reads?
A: 0.3 V
